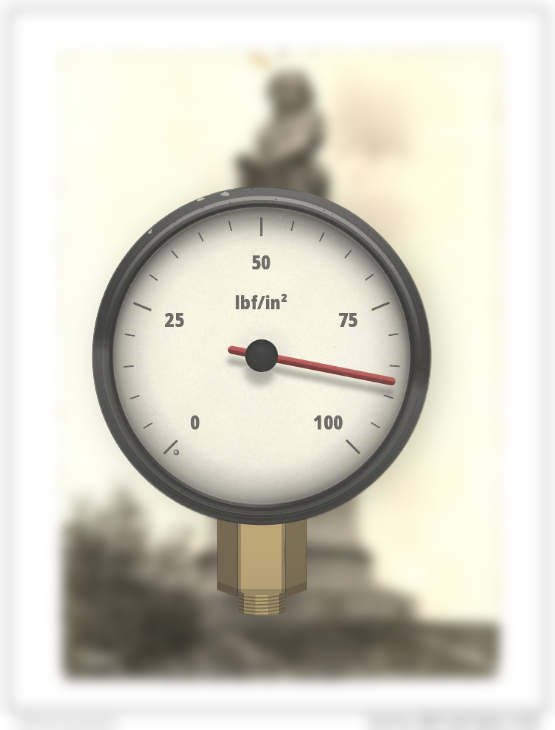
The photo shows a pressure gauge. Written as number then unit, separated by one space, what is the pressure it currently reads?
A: 87.5 psi
